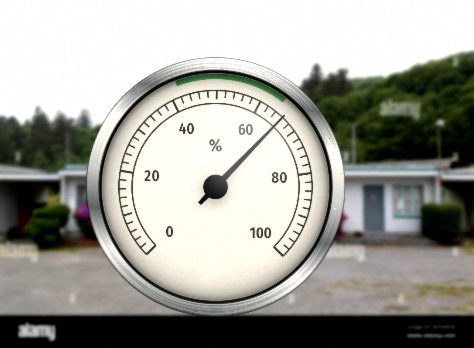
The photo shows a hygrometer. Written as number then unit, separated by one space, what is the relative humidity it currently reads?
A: 66 %
